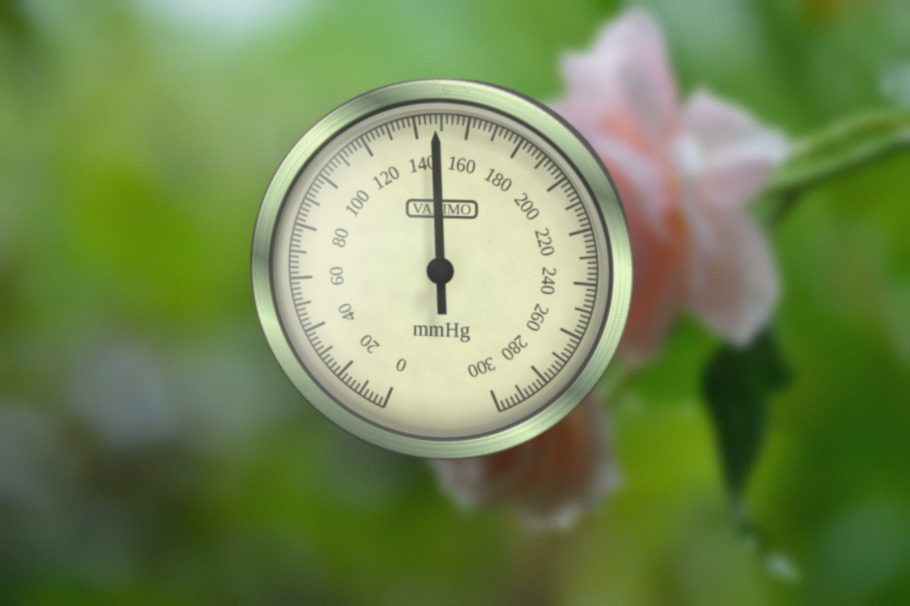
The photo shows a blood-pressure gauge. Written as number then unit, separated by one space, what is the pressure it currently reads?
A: 148 mmHg
